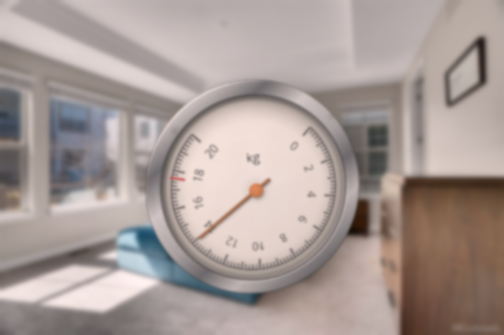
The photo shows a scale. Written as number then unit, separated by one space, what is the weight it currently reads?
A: 14 kg
